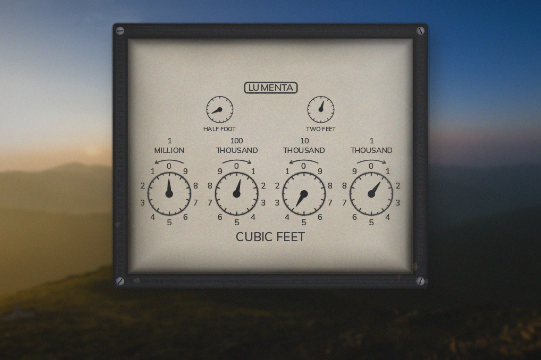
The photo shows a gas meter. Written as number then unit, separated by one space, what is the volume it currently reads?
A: 4100 ft³
